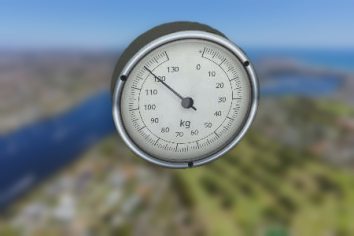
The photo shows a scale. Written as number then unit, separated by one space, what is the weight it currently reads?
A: 120 kg
